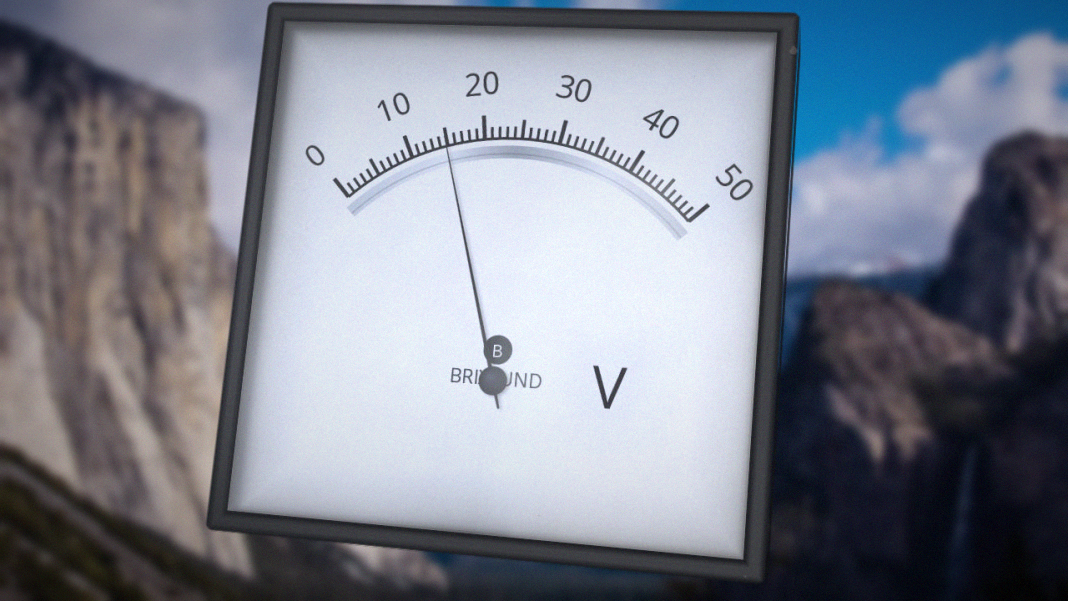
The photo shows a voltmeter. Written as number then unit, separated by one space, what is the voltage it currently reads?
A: 15 V
